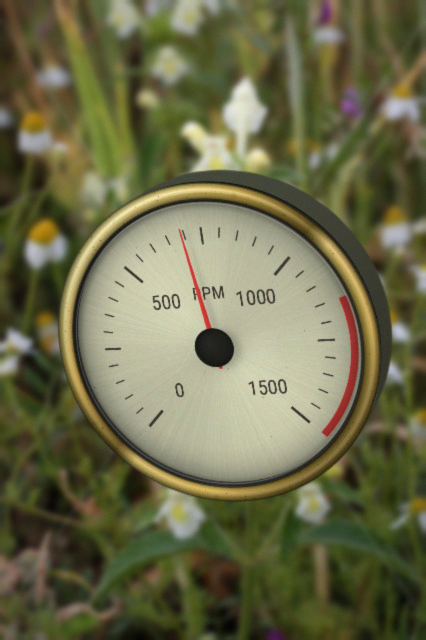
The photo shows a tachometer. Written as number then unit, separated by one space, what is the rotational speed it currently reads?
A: 700 rpm
